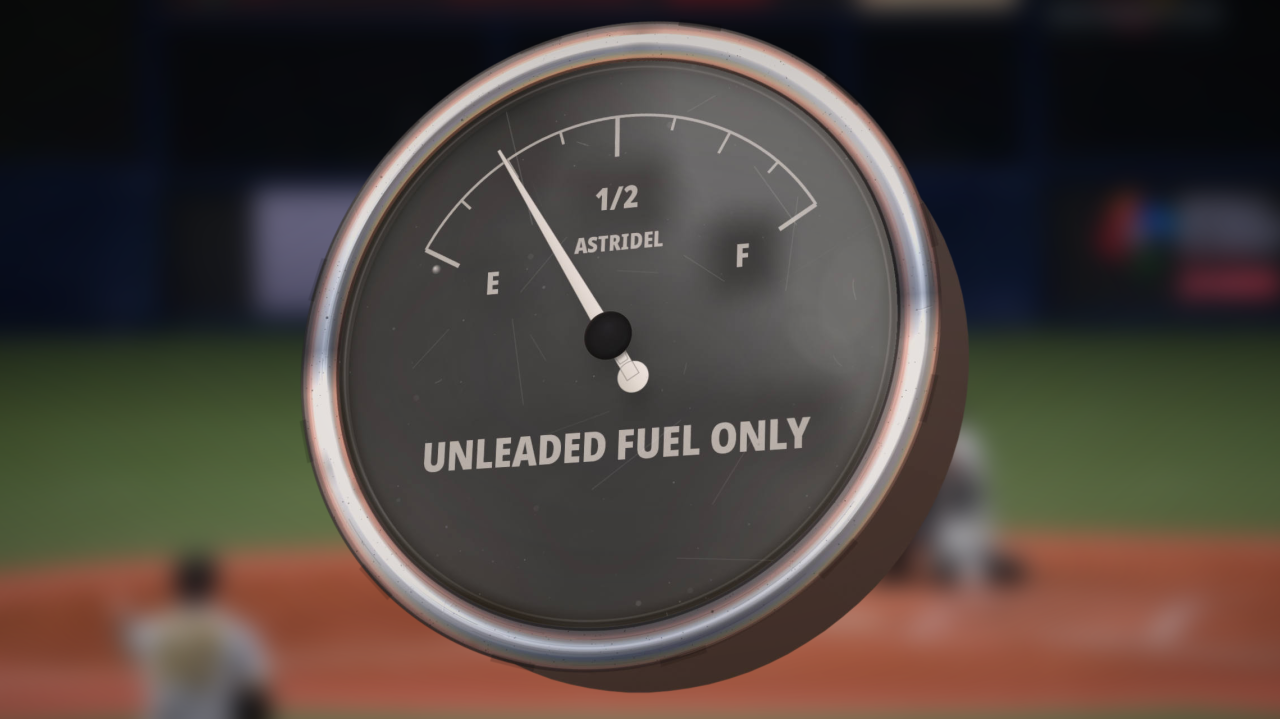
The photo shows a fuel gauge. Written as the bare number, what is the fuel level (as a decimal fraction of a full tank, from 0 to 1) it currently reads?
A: 0.25
